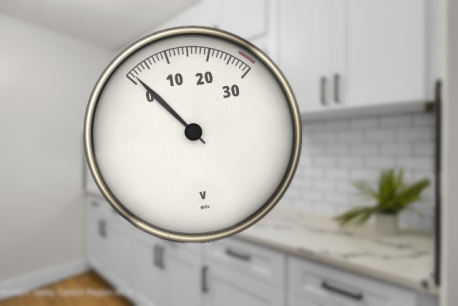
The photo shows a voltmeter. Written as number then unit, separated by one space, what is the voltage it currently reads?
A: 1 V
